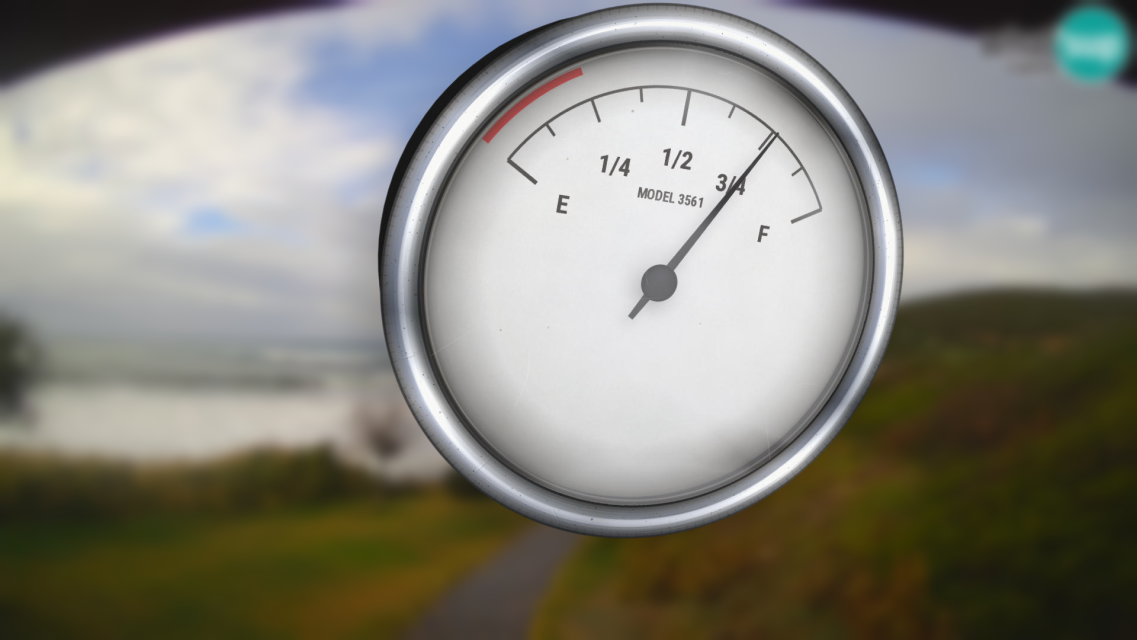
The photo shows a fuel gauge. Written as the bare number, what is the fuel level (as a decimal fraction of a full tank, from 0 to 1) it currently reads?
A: 0.75
